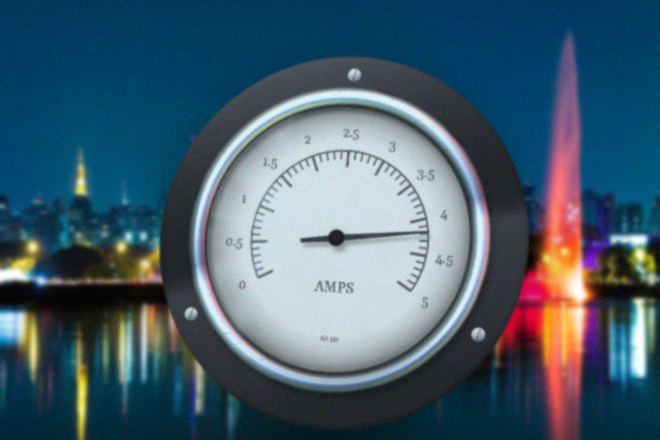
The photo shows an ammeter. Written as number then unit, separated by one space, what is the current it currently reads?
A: 4.2 A
